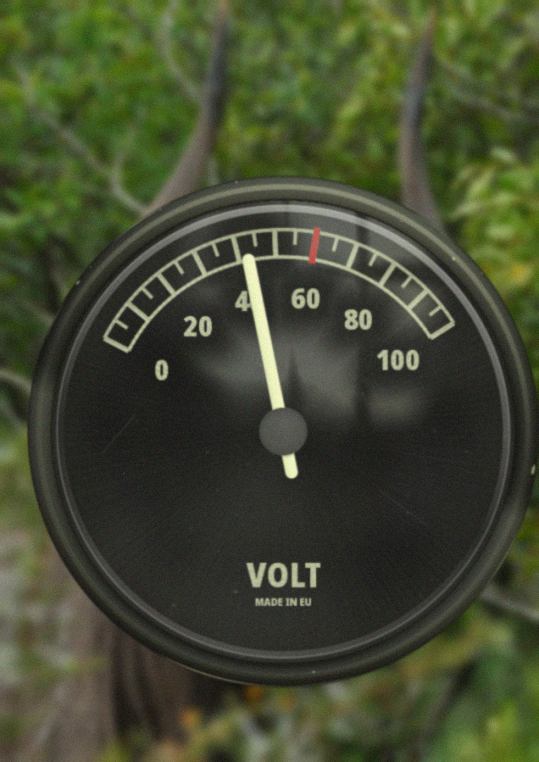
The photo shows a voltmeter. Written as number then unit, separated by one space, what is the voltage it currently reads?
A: 42.5 V
